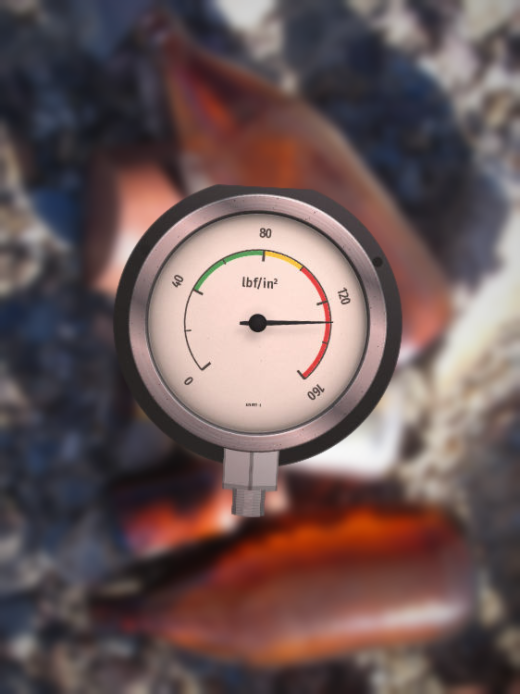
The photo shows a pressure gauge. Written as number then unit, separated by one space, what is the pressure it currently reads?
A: 130 psi
